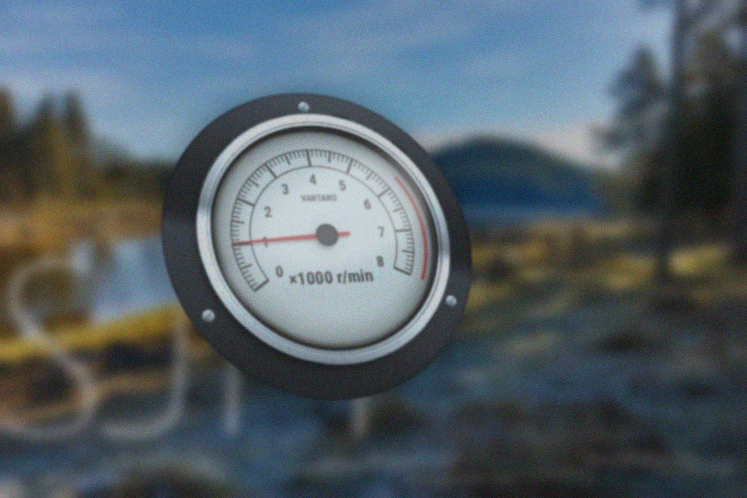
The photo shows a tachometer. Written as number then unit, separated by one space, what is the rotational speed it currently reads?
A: 1000 rpm
